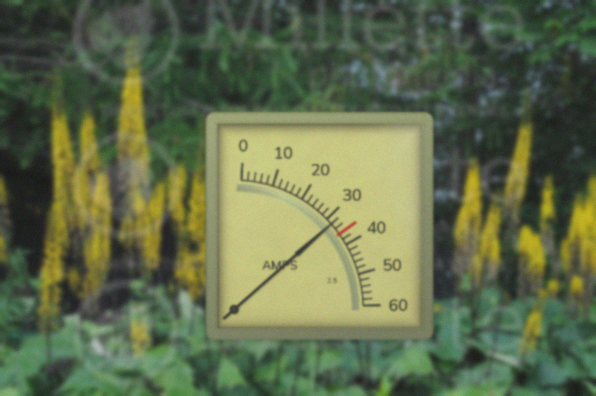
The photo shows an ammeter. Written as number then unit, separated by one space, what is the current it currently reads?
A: 32 A
